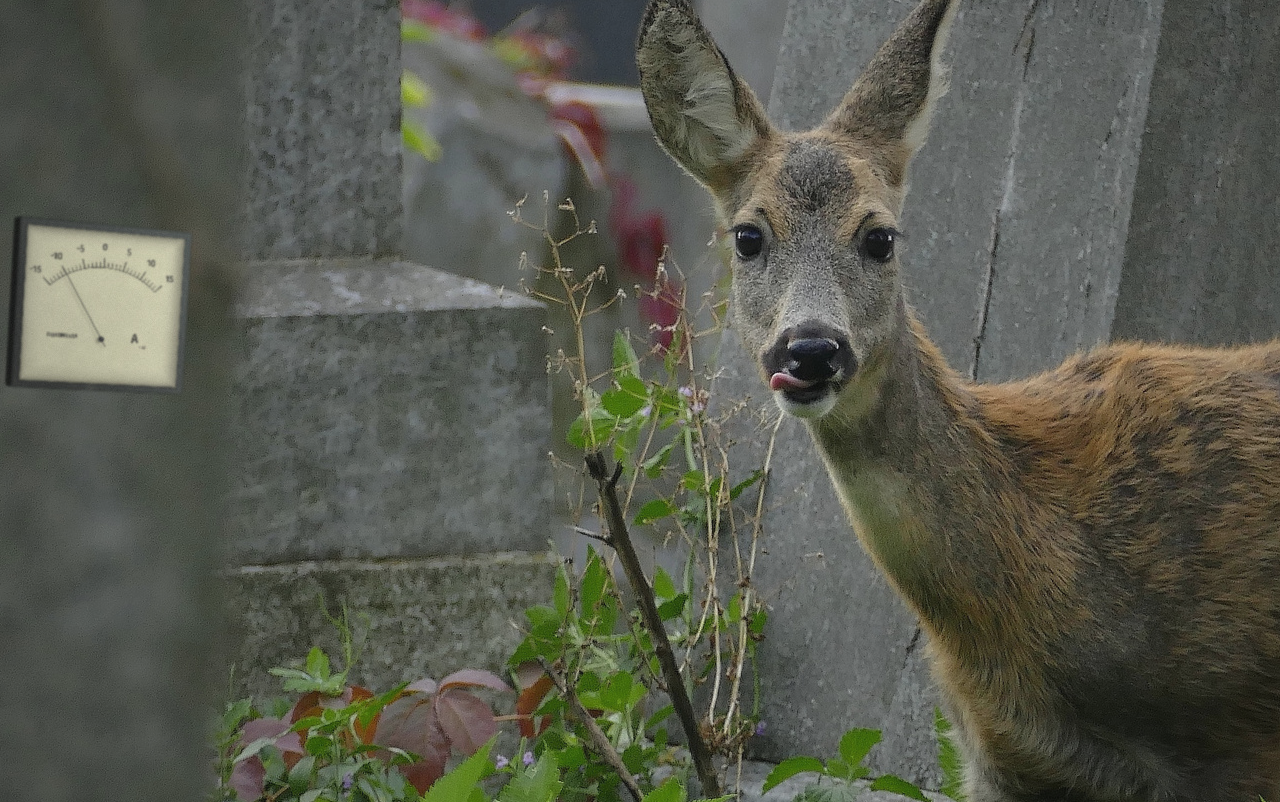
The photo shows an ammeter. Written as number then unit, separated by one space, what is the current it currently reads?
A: -10 A
